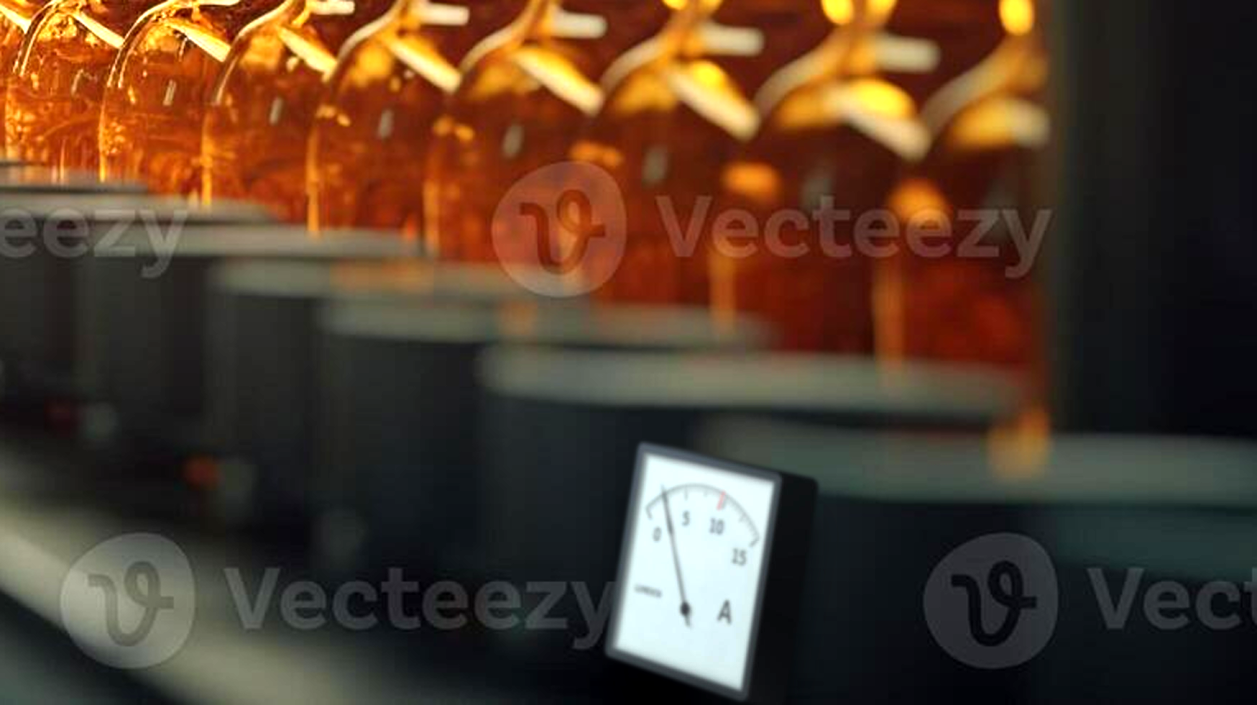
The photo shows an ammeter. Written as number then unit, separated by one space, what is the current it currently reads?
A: 2.5 A
